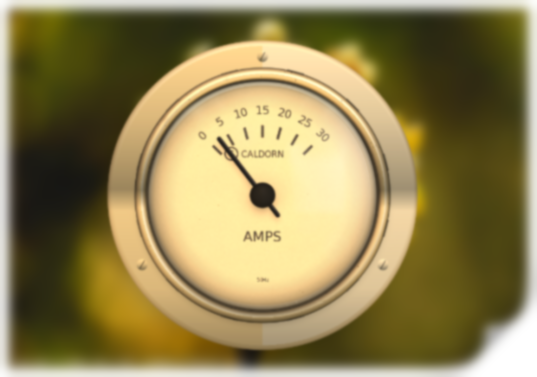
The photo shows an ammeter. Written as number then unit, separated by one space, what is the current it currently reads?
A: 2.5 A
